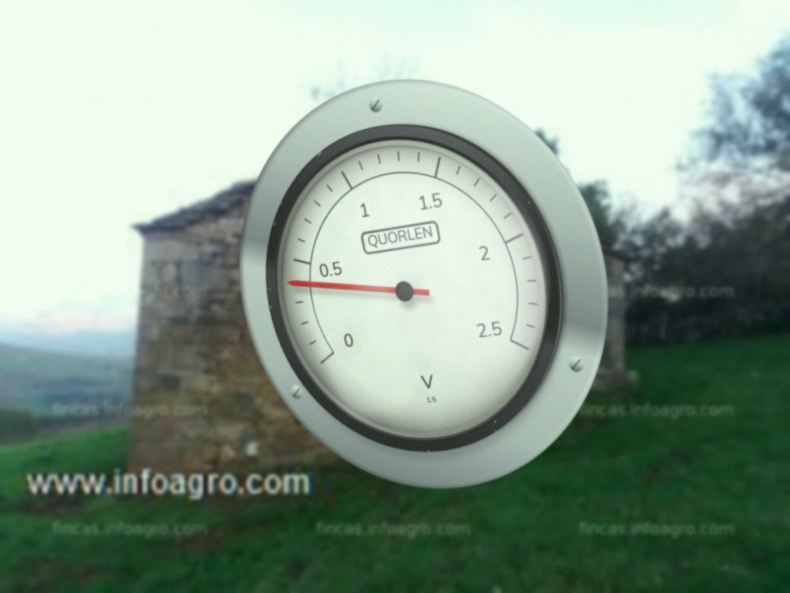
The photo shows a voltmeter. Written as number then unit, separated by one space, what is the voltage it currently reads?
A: 0.4 V
